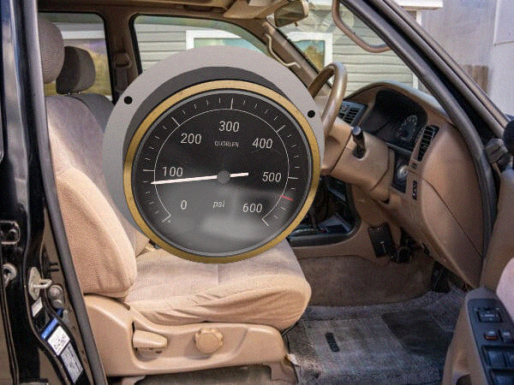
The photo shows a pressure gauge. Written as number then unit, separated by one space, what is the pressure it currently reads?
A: 80 psi
